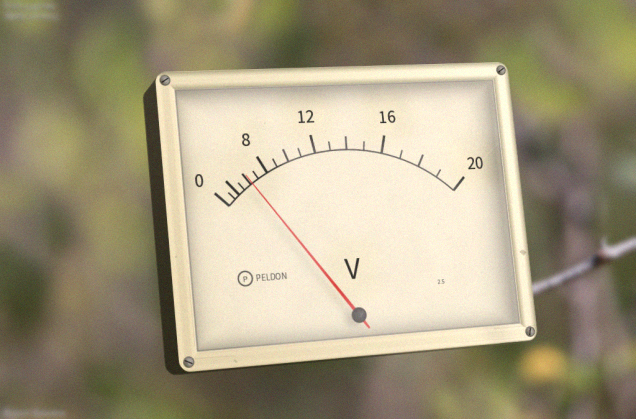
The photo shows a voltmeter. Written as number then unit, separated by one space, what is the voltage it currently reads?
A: 6 V
